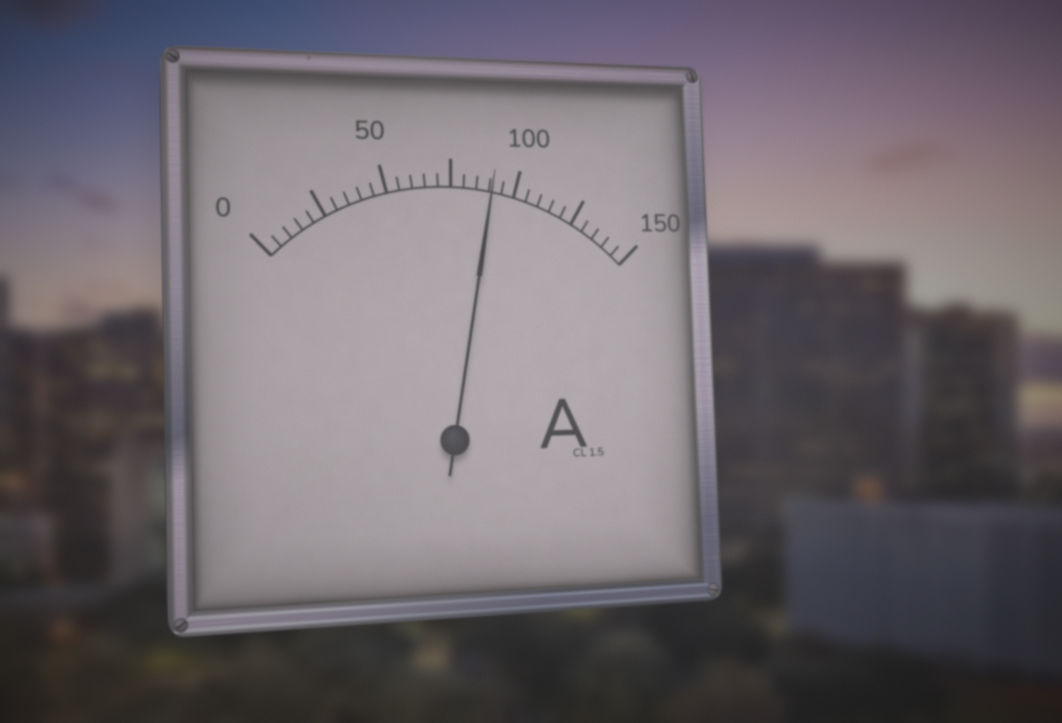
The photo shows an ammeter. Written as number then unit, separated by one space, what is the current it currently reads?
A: 90 A
